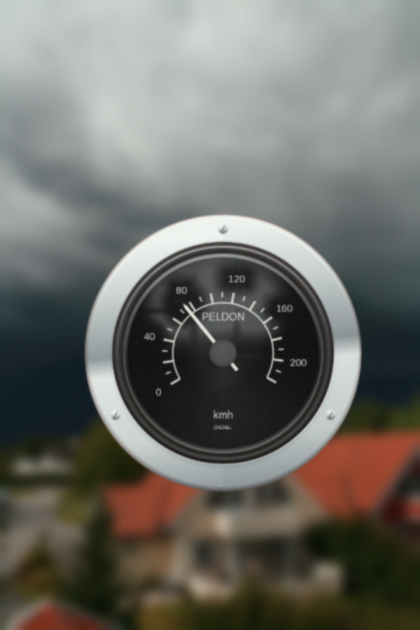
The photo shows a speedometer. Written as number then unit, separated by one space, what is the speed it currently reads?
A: 75 km/h
